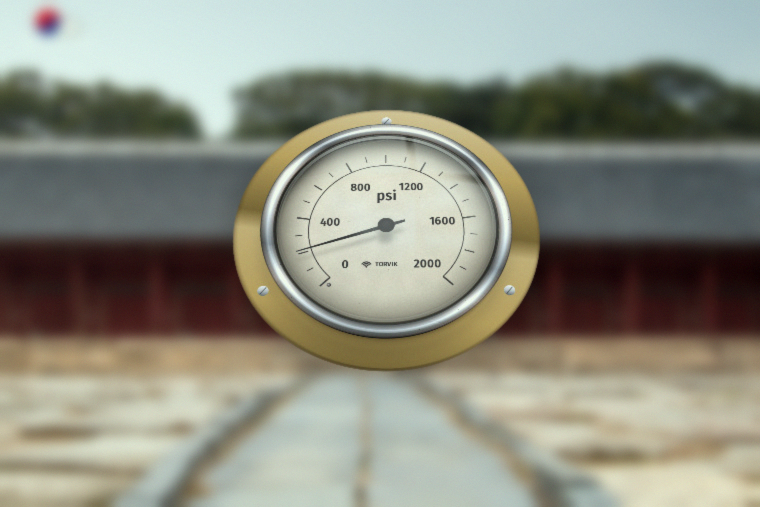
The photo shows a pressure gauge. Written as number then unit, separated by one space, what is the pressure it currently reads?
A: 200 psi
